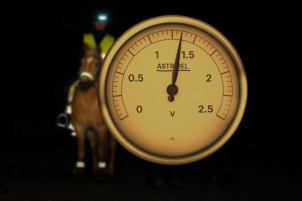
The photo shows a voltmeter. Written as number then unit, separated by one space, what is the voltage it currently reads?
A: 1.35 V
